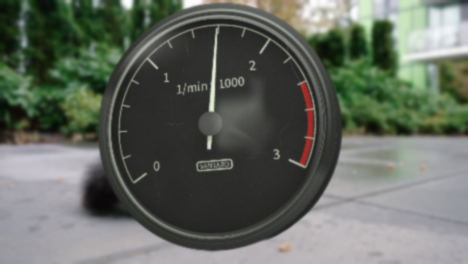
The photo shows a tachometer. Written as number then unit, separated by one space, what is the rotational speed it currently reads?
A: 1600 rpm
